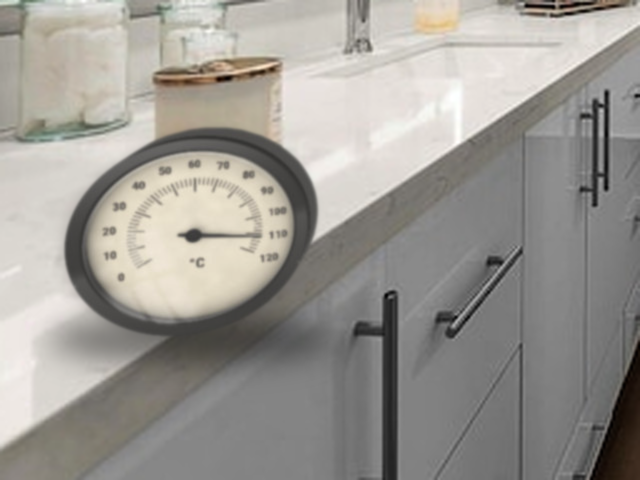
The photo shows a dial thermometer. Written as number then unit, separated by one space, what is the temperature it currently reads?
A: 110 °C
